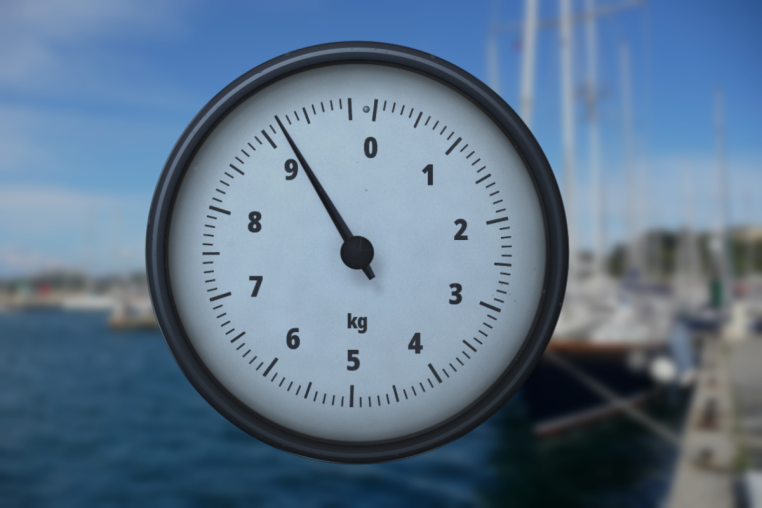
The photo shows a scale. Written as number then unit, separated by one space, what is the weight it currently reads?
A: 9.2 kg
